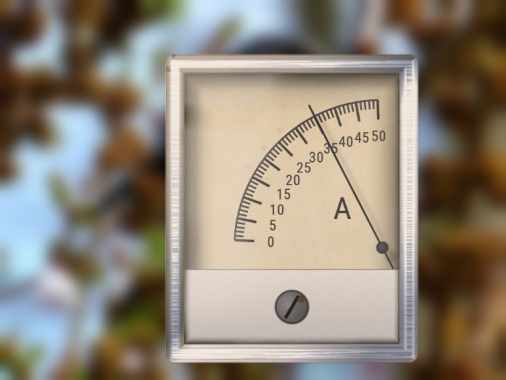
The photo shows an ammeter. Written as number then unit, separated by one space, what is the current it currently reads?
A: 35 A
